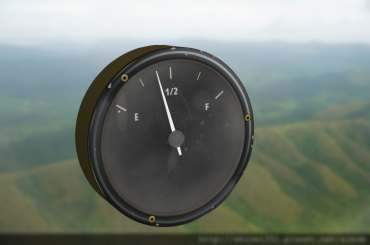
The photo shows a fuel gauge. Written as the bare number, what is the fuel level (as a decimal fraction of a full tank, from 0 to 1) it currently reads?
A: 0.375
